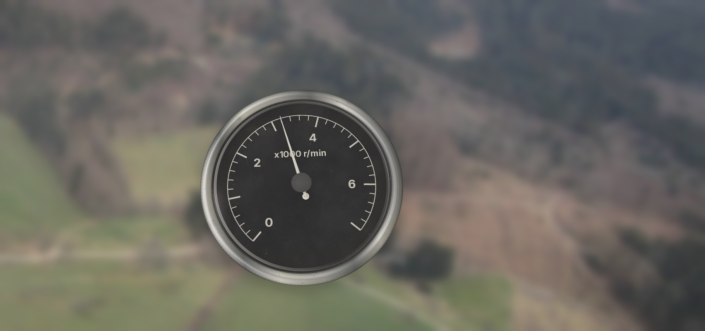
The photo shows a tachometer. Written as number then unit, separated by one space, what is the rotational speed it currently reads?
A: 3200 rpm
